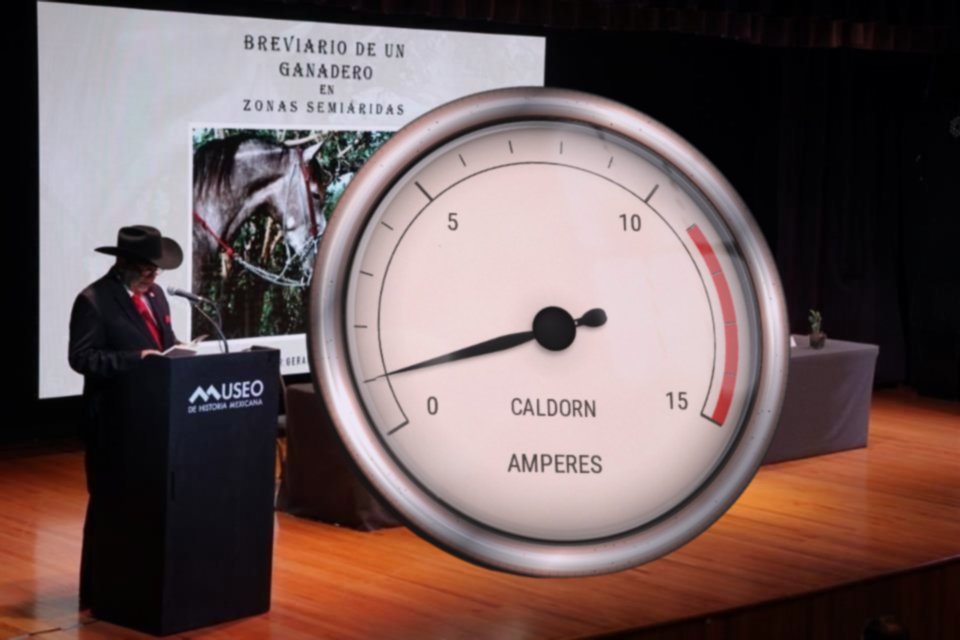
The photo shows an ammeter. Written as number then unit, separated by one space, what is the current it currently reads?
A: 1 A
